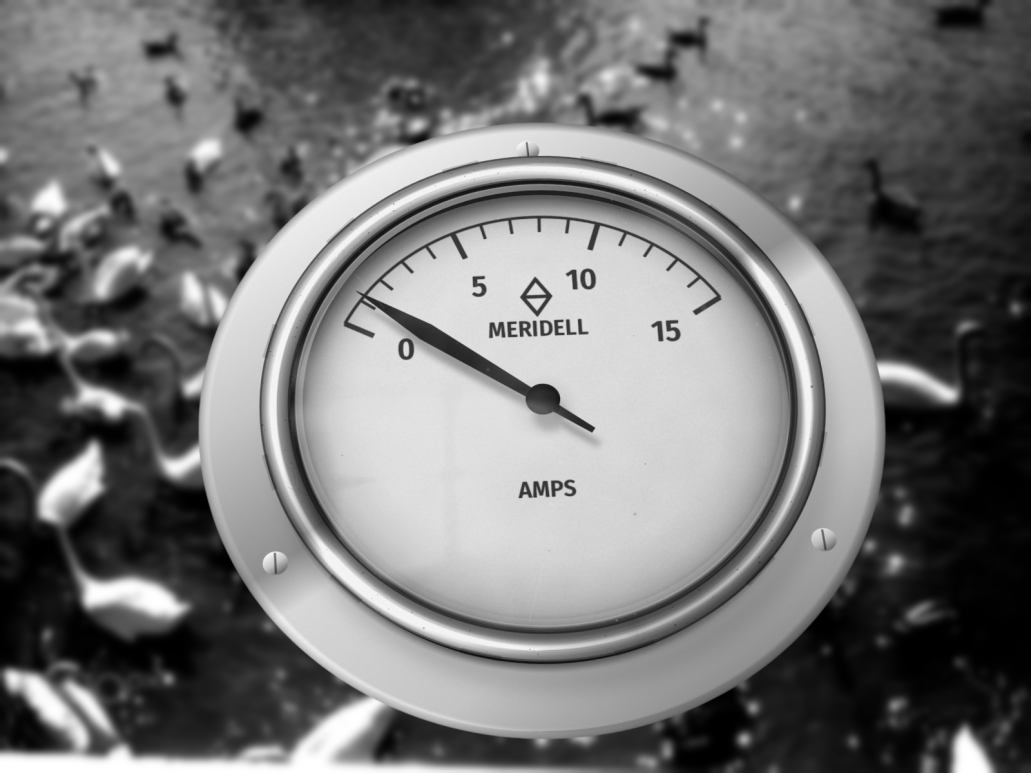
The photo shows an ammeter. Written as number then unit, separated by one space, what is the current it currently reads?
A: 1 A
